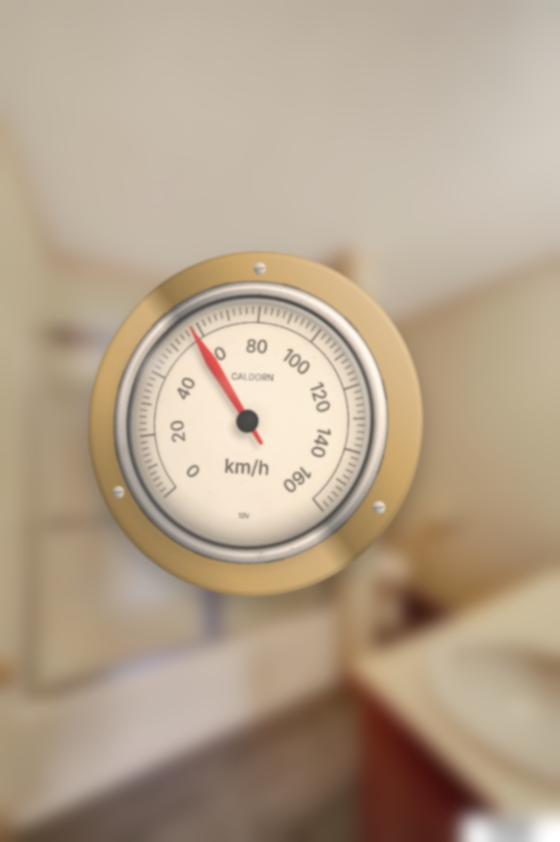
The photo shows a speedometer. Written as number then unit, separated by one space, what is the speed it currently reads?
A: 58 km/h
